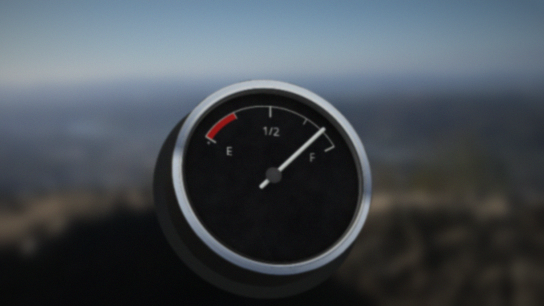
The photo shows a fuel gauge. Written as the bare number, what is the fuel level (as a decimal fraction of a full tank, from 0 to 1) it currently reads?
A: 0.875
